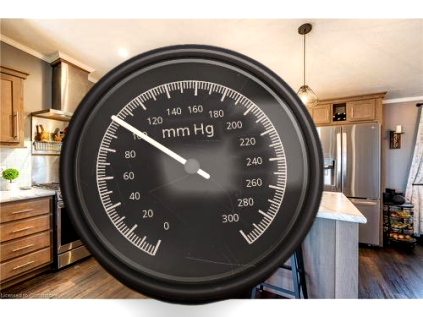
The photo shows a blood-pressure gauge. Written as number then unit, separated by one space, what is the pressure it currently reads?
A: 100 mmHg
